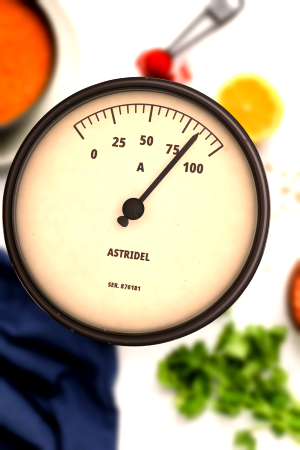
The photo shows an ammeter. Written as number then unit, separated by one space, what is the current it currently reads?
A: 85 A
